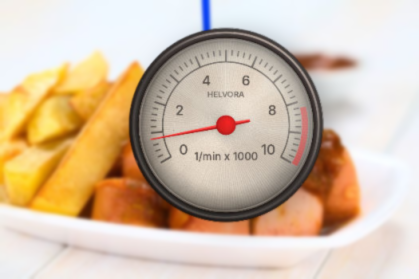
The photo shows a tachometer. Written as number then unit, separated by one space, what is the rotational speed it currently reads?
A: 800 rpm
